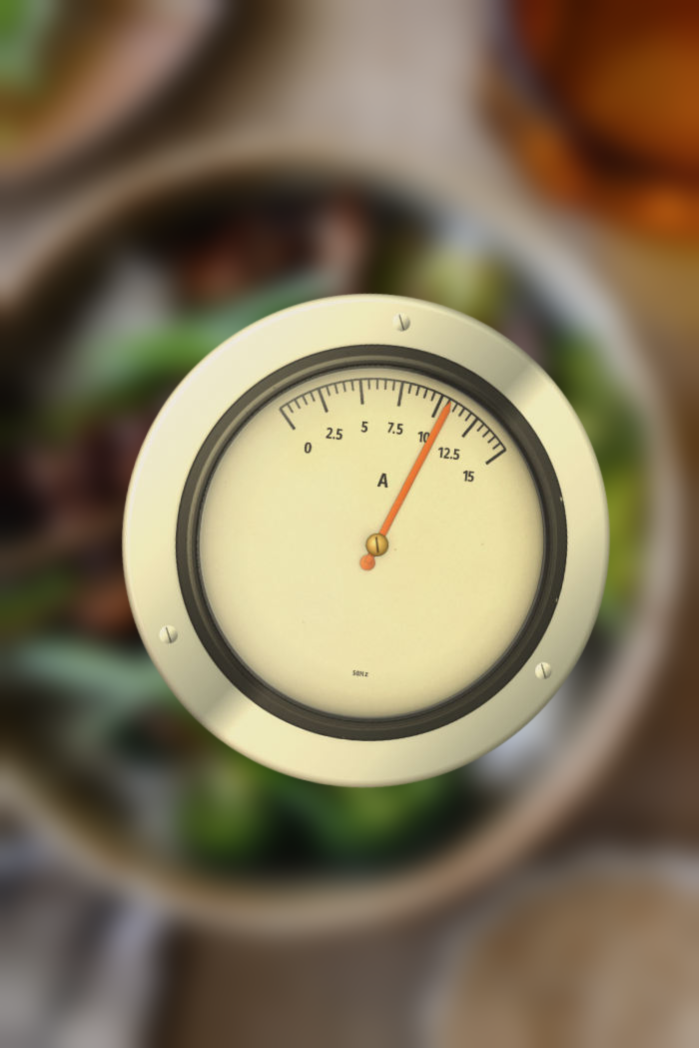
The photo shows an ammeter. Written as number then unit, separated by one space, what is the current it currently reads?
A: 10.5 A
